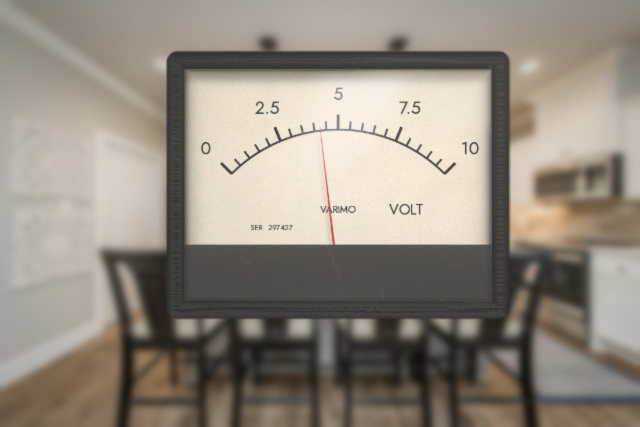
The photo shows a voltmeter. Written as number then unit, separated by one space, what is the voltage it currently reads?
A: 4.25 V
